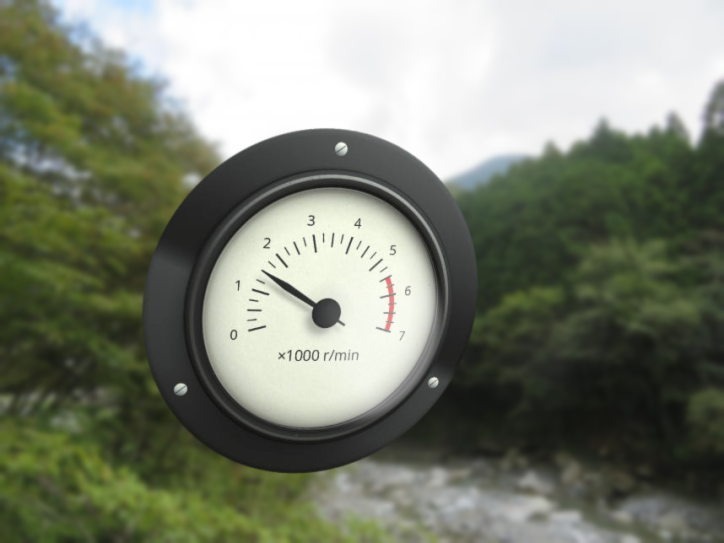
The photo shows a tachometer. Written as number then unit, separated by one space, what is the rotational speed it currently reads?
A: 1500 rpm
